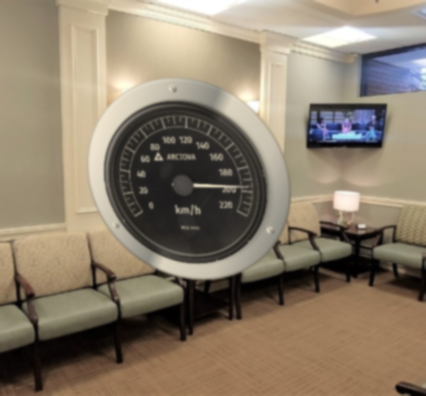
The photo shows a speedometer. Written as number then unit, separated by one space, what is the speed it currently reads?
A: 195 km/h
